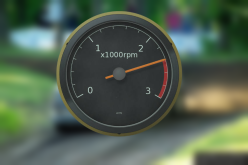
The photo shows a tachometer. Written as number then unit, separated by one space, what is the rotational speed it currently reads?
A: 2400 rpm
